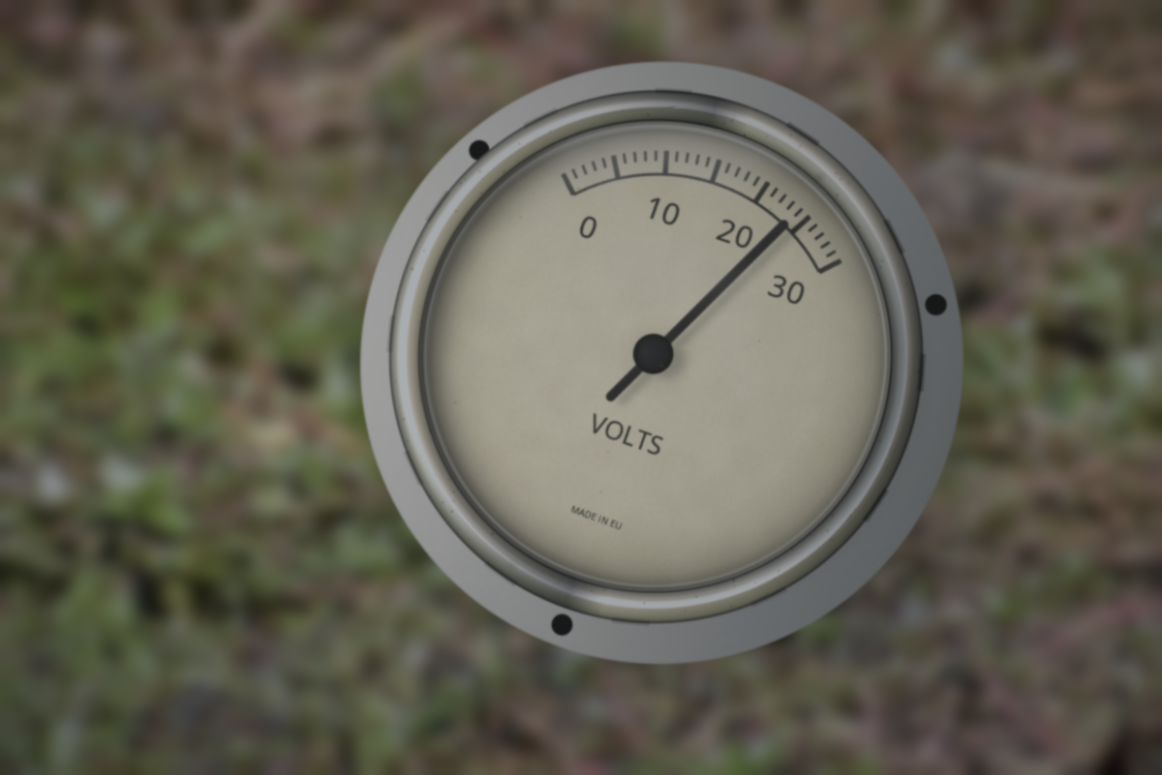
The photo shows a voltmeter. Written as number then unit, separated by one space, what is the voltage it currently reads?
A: 24 V
